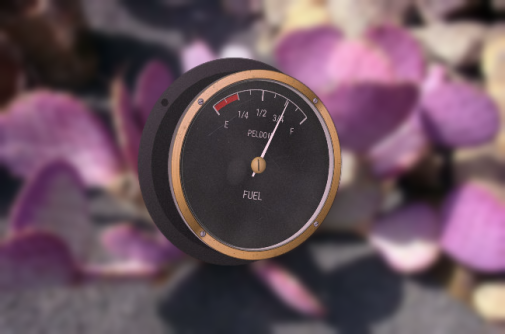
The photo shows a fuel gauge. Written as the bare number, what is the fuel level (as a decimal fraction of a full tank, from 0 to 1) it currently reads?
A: 0.75
